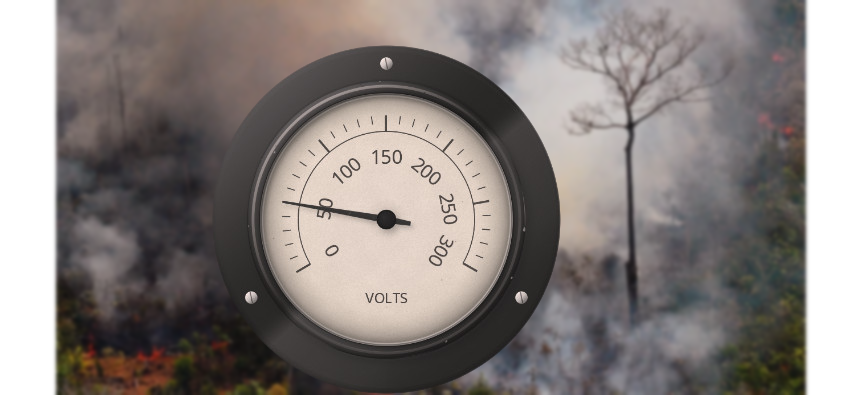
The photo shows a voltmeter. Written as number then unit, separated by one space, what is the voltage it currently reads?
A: 50 V
